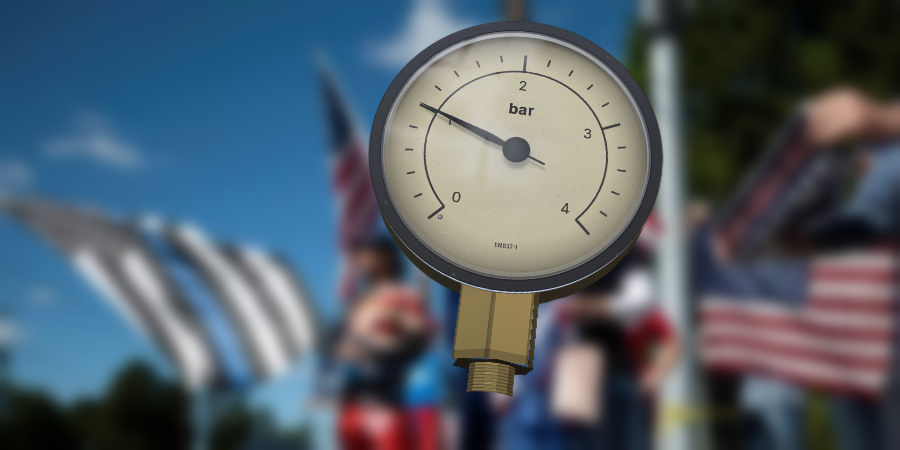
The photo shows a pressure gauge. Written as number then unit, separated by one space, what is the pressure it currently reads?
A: 1 bar
